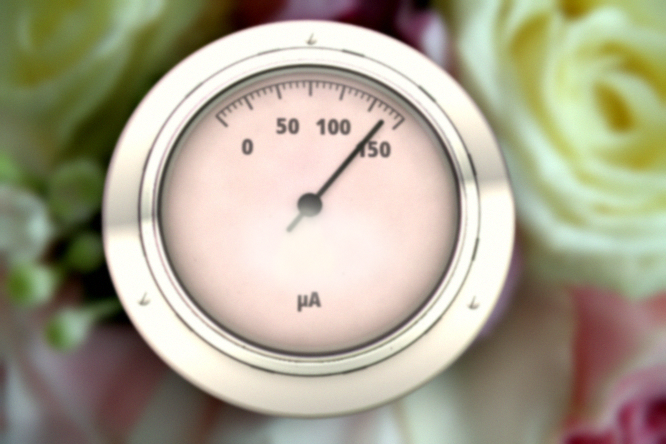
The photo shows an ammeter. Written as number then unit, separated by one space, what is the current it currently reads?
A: 140 µA
